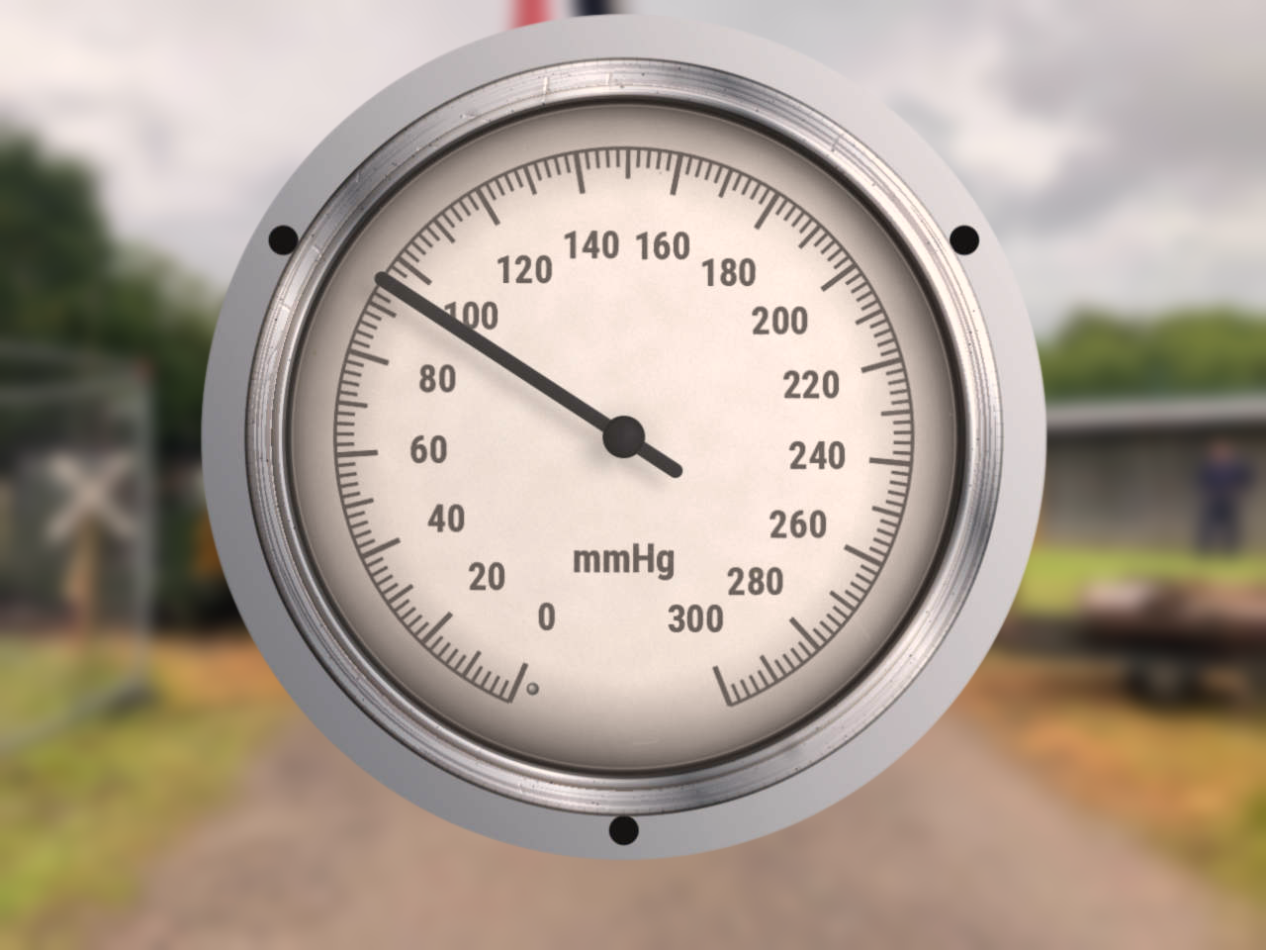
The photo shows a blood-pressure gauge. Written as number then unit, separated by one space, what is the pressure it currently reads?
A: 95 mmHg
